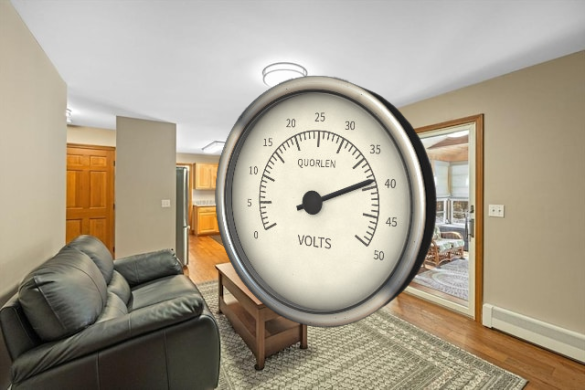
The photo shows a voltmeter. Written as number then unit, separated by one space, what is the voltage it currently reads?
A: 39 V
